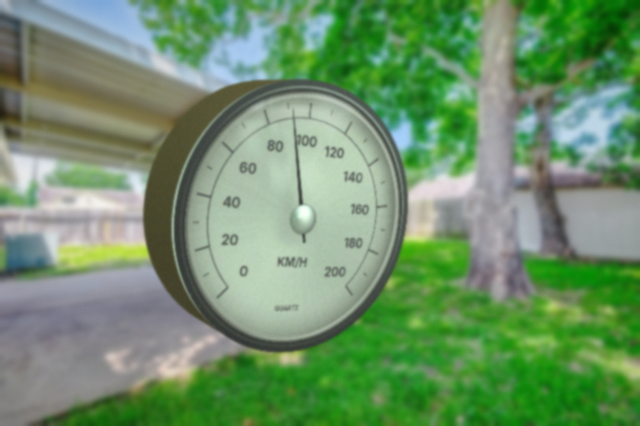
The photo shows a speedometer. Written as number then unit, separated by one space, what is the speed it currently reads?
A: 90 km/h
